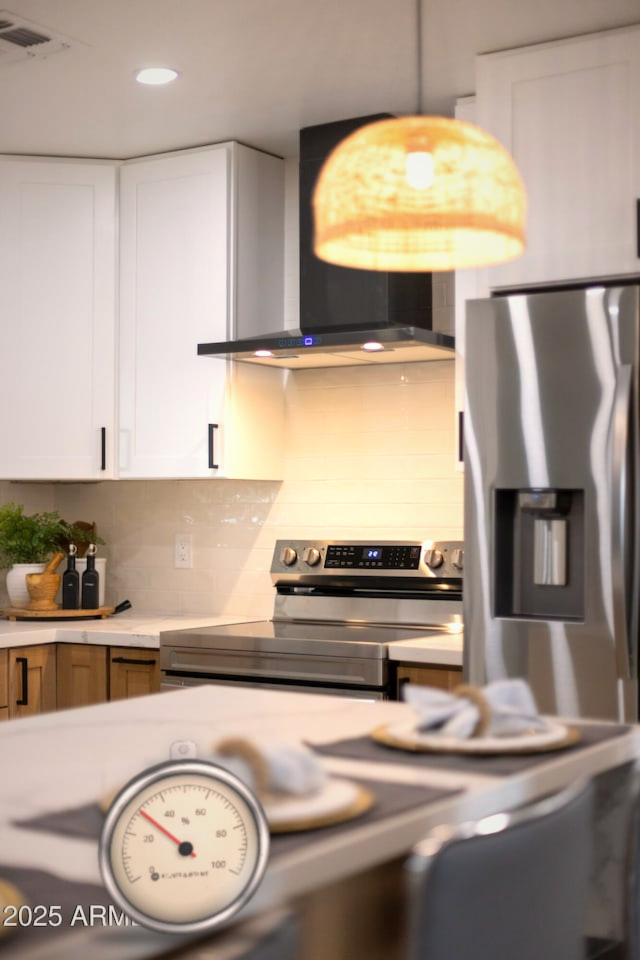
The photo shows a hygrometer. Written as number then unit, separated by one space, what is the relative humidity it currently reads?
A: 30 %
